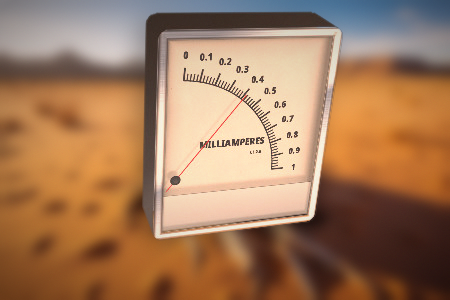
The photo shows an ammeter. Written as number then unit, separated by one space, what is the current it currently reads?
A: 0.4 mA
